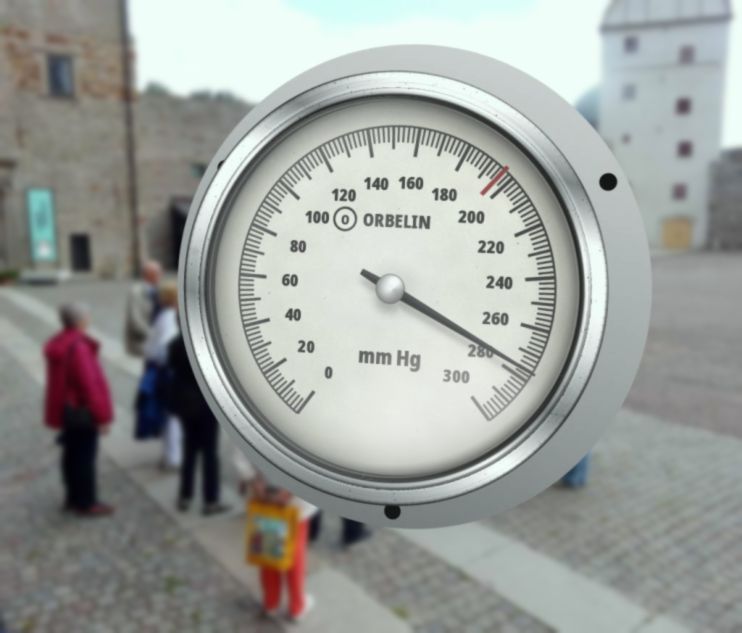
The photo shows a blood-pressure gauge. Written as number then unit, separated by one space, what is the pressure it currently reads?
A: 276 mmHg
